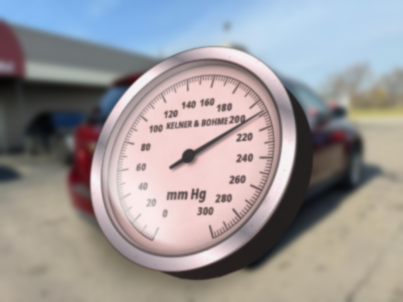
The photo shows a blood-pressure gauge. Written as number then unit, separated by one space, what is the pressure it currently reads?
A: 210 mmHg
